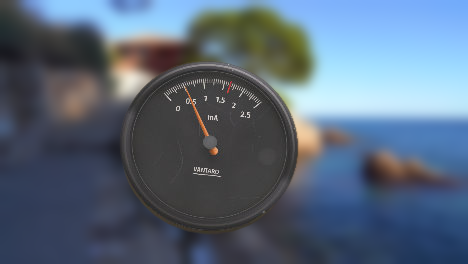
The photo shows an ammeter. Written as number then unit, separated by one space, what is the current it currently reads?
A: 0.5 mA
